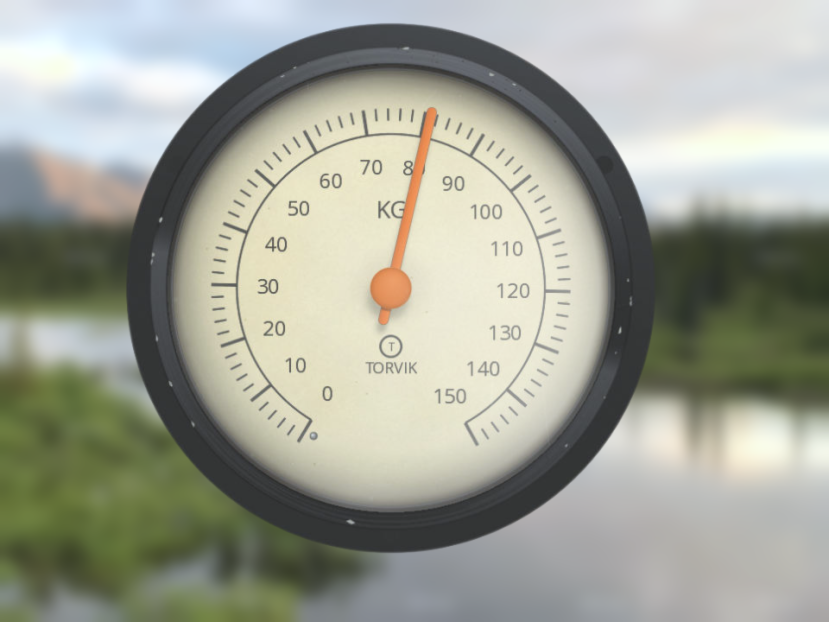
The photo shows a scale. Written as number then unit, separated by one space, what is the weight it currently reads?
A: 81 kg
